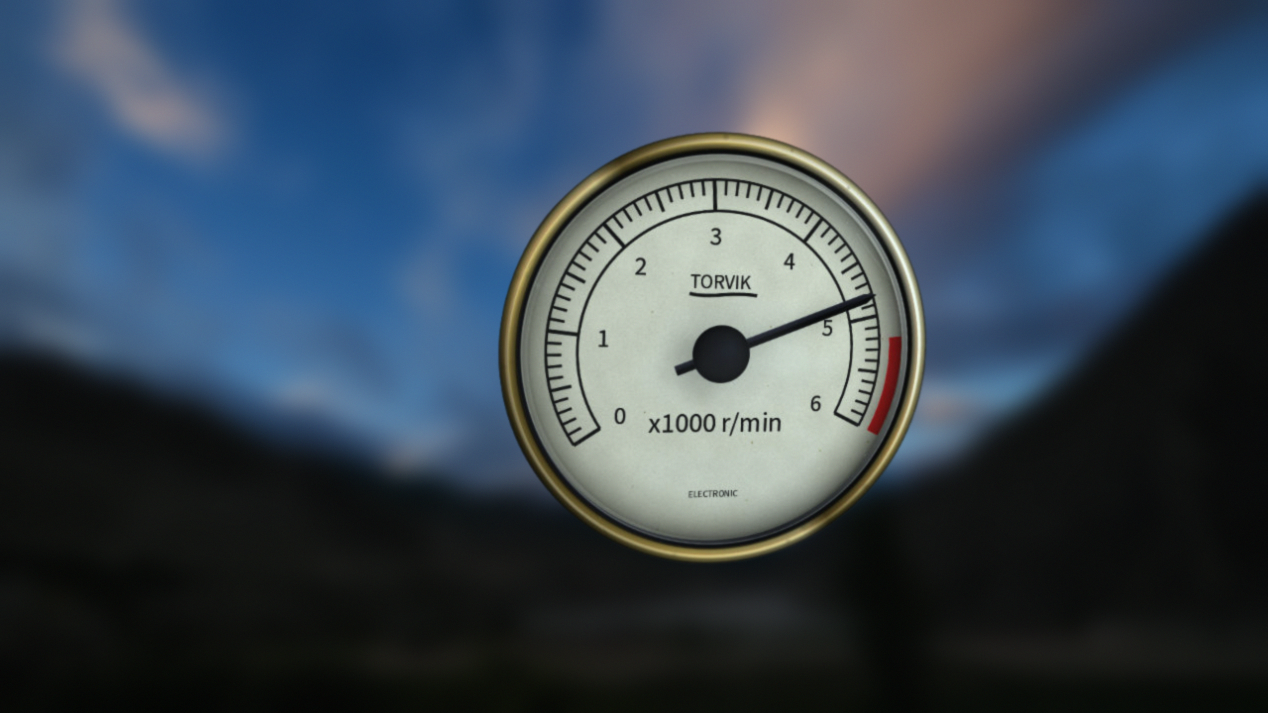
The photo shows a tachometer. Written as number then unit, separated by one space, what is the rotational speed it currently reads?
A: 4800 rpm
